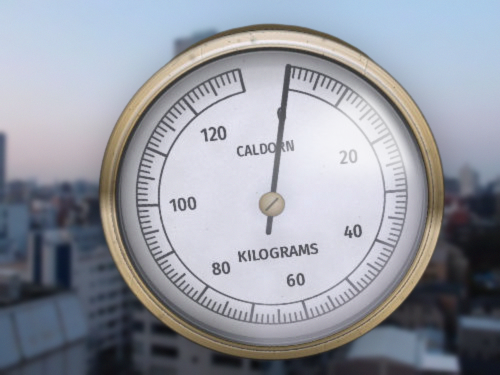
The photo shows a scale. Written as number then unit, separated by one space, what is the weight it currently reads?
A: 0 kg
